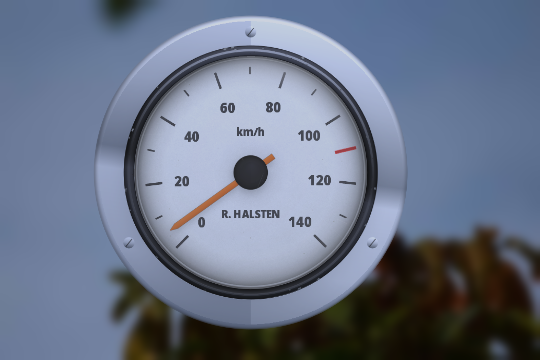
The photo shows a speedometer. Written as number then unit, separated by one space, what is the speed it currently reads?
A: 5 km/h
